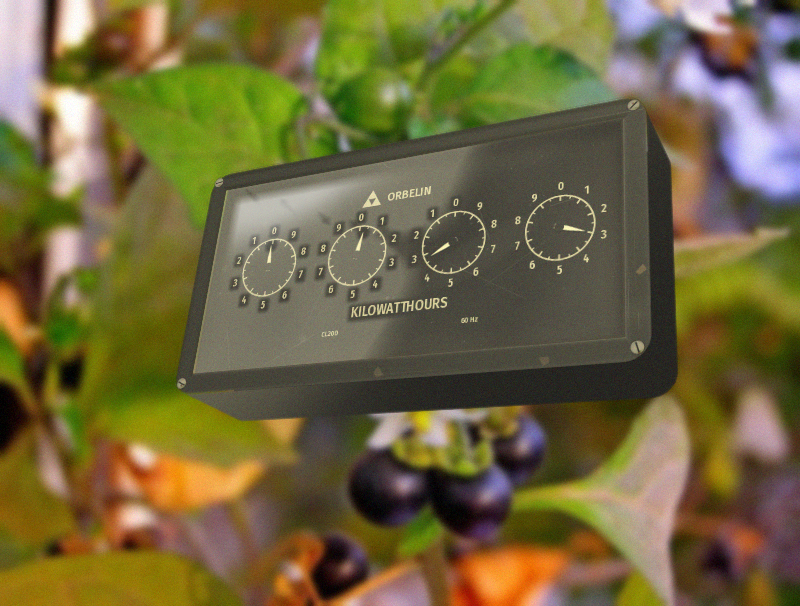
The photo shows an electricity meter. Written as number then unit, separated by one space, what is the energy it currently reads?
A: 33 kWh
